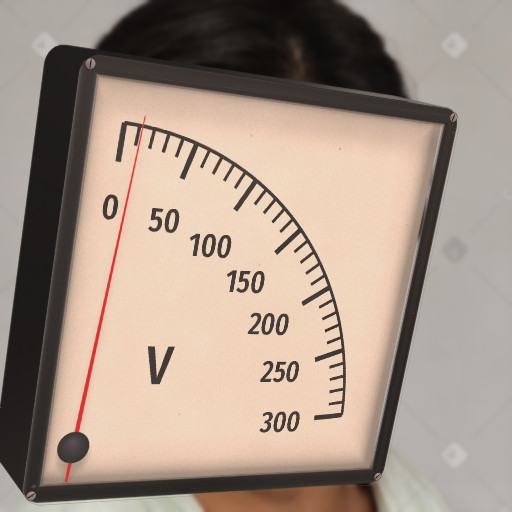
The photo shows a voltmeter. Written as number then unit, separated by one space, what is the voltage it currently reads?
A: 10 V
